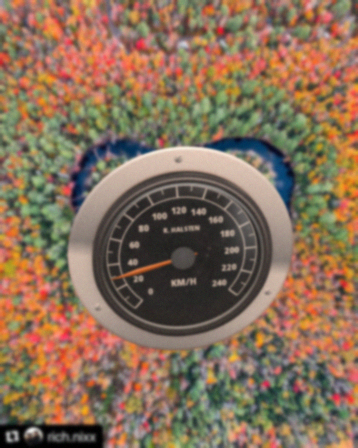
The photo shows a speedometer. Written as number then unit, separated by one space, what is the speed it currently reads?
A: 30 km/h
